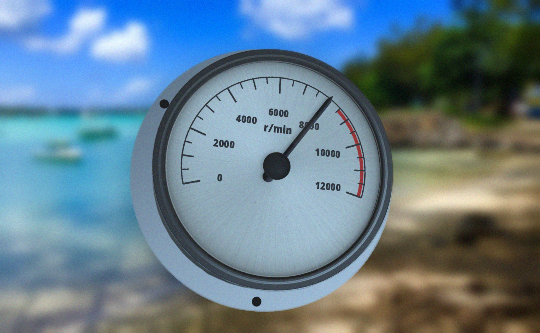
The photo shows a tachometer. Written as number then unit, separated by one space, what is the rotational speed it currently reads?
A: 8000 rpm
